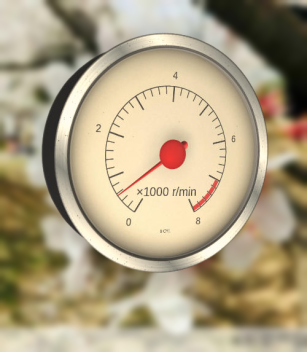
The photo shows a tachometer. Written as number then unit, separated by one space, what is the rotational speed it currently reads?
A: 600 rpm
